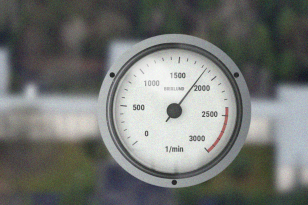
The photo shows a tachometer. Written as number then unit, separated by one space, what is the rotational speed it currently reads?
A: 1850 rpm
